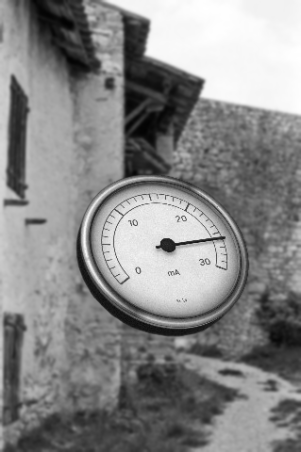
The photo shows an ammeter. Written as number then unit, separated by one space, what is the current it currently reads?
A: 26 mA
